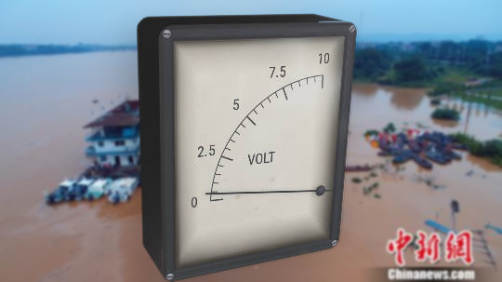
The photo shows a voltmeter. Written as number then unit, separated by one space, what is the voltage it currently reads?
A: 0.5 V
